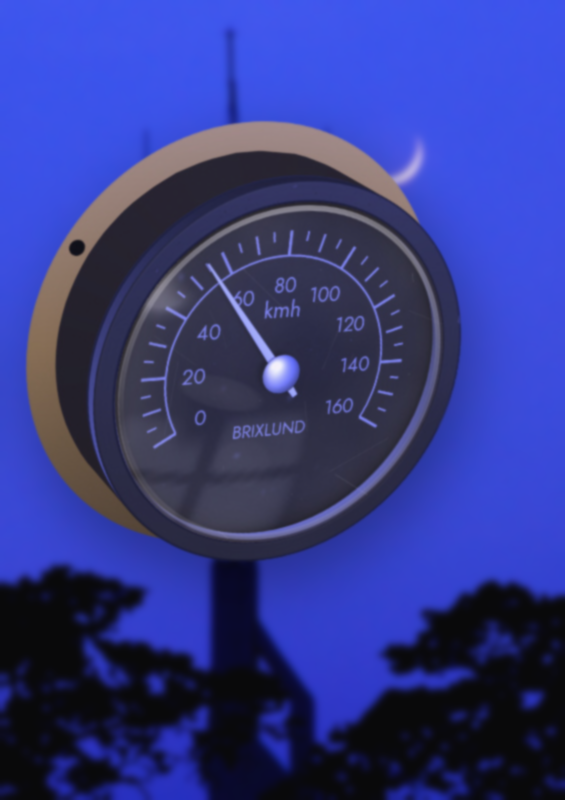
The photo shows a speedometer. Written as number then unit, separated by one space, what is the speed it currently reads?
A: 55 km/h
